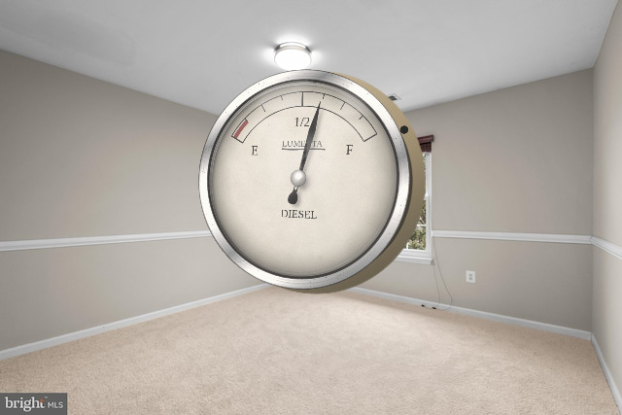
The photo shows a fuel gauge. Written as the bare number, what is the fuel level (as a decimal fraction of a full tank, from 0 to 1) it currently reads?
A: 0.625
